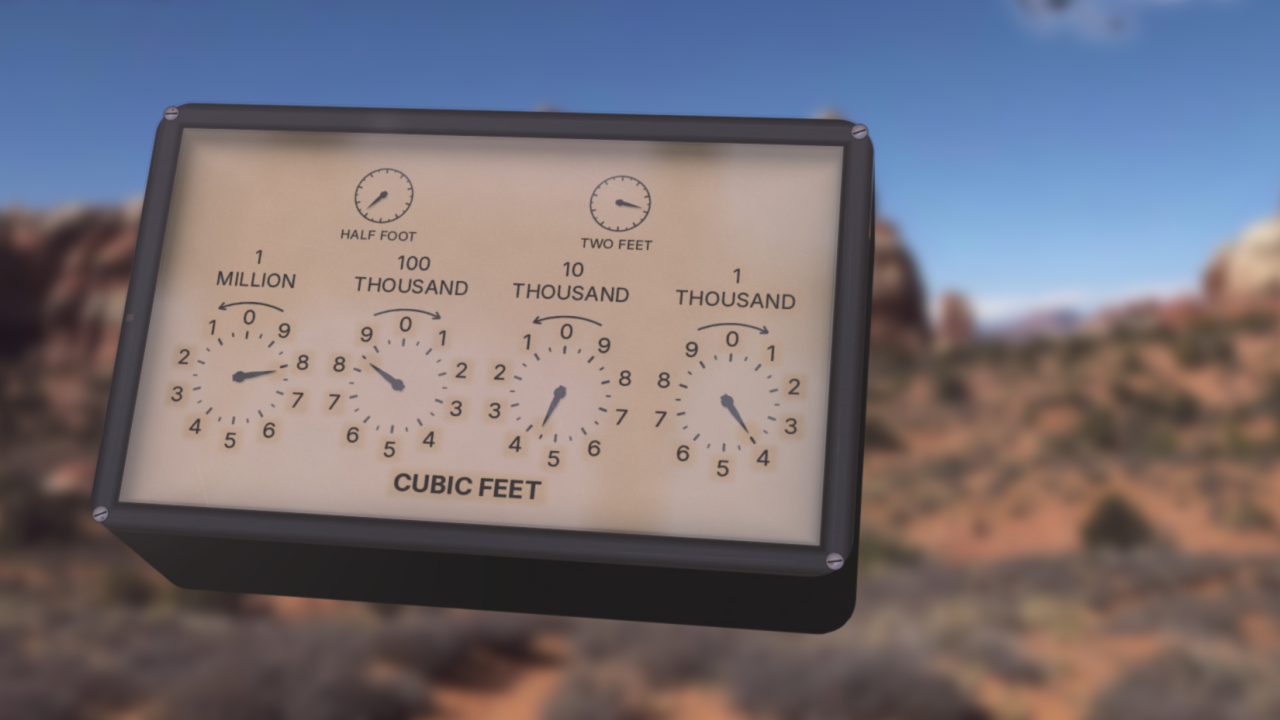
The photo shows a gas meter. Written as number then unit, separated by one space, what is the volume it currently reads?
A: 784400 ft³
